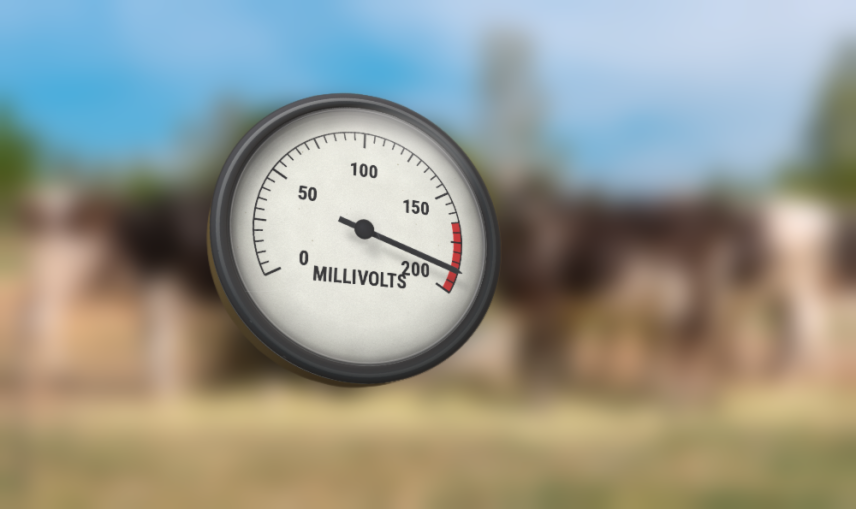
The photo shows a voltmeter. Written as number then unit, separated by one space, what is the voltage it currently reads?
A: 190 mV
